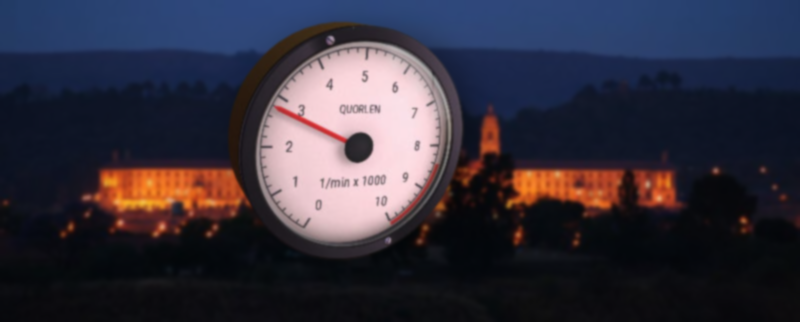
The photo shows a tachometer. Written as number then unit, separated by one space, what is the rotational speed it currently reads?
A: 2800 rpm
